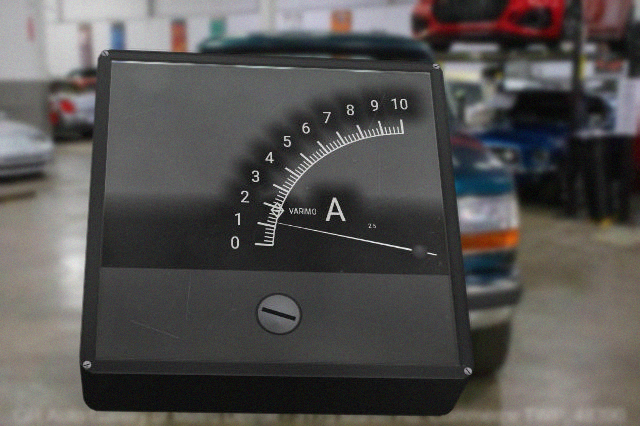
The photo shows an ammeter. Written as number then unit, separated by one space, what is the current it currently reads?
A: 1 A
